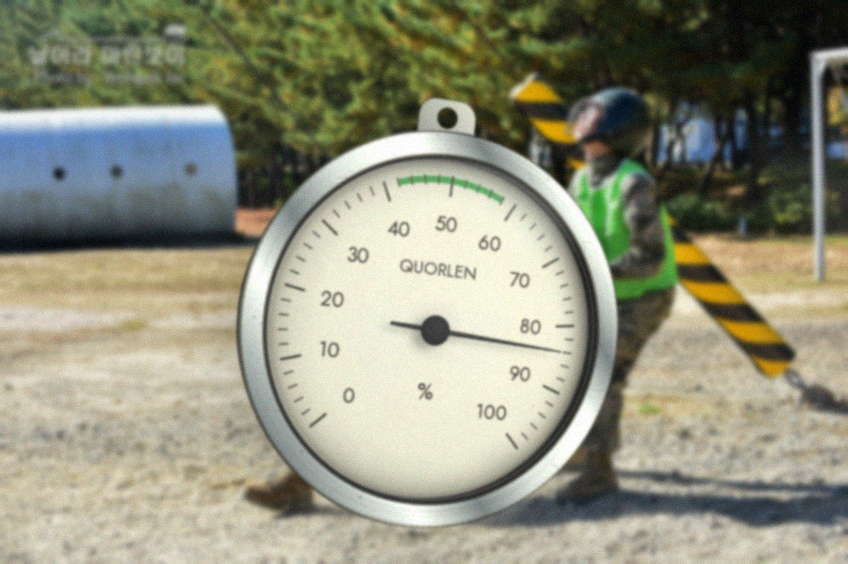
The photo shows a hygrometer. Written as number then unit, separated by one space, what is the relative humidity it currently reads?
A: 84 %
